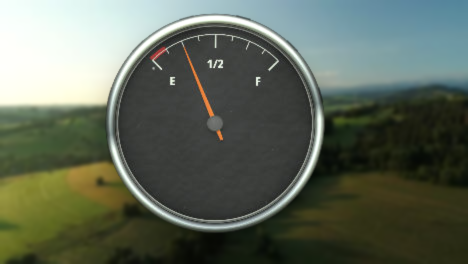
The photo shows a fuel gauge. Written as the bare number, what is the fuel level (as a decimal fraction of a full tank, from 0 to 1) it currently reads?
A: 0.25
